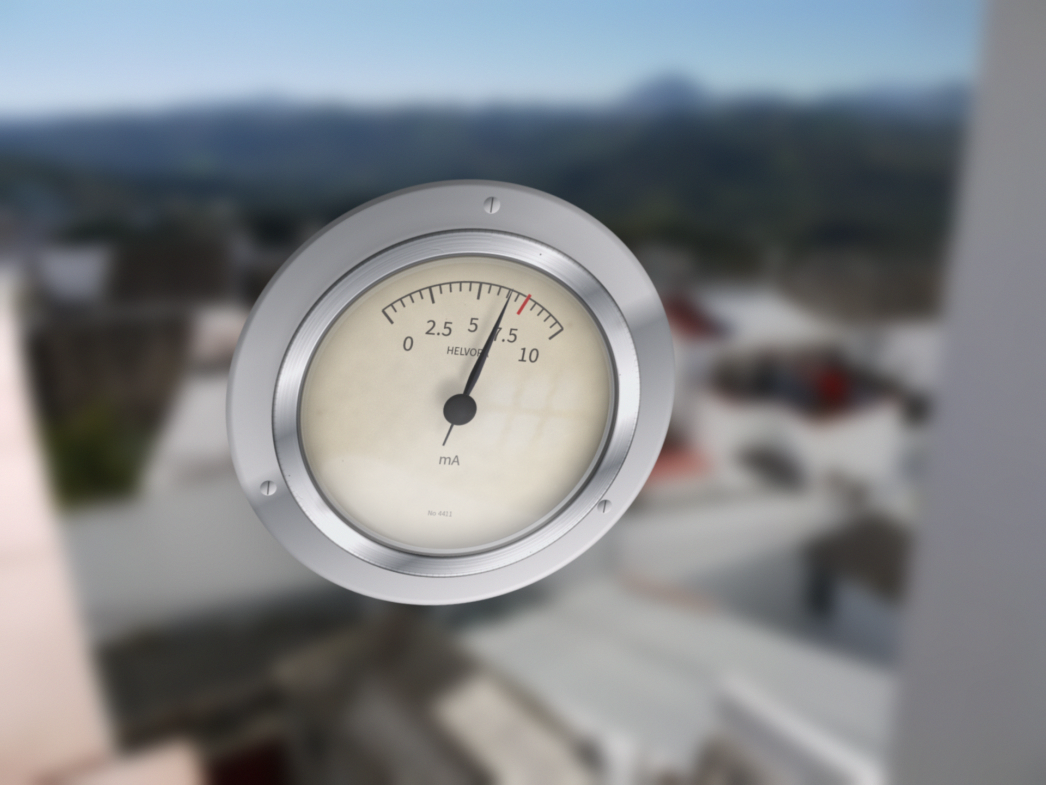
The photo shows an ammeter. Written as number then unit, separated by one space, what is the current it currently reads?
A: 6.5 mA
